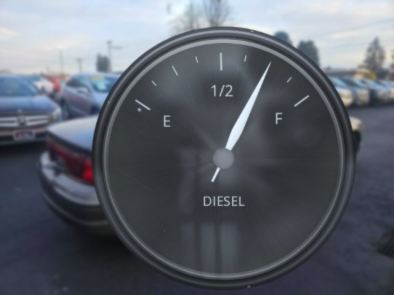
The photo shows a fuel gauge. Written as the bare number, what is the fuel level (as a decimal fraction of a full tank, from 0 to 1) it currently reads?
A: 0.75
